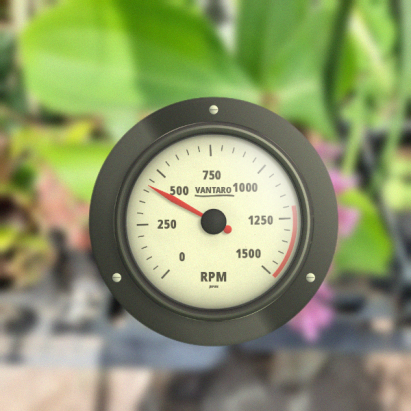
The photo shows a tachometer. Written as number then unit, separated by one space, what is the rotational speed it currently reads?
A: 425 rpm
